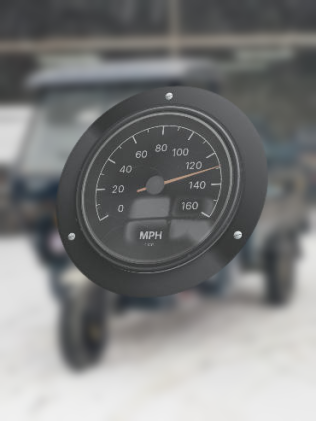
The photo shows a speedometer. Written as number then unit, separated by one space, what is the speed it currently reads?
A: 130 mph
